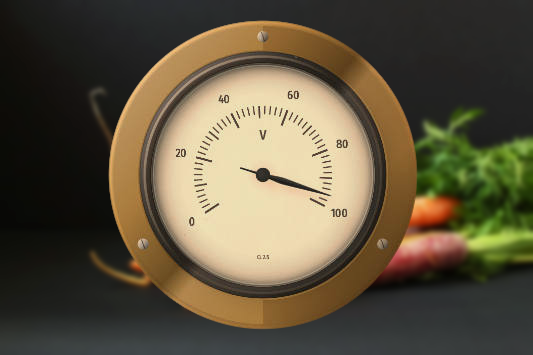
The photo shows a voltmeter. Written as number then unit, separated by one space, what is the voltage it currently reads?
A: 96 V
